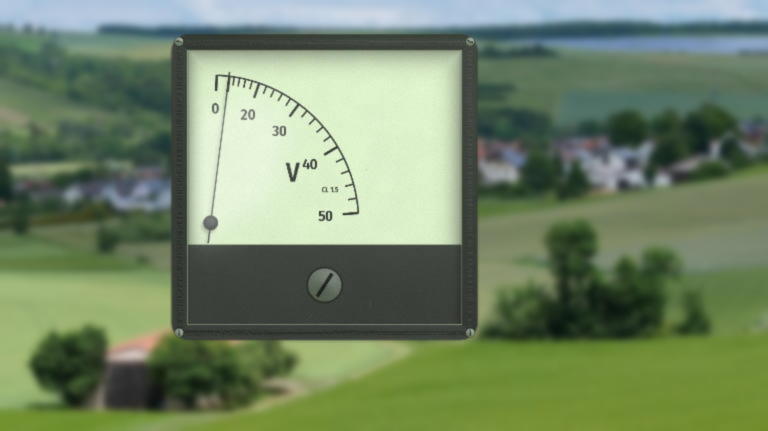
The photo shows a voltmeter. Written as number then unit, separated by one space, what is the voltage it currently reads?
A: 10 V
